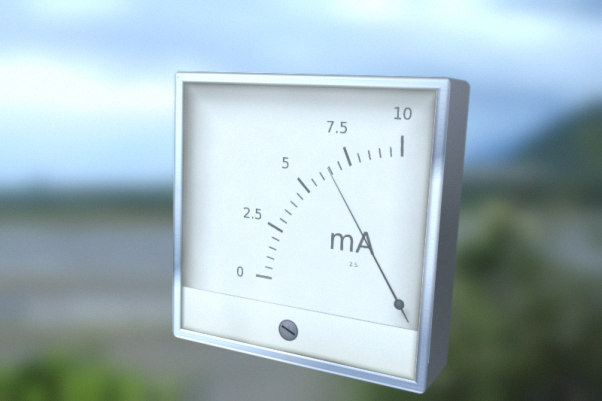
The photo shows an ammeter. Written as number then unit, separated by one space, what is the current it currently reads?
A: 6.5 mA
